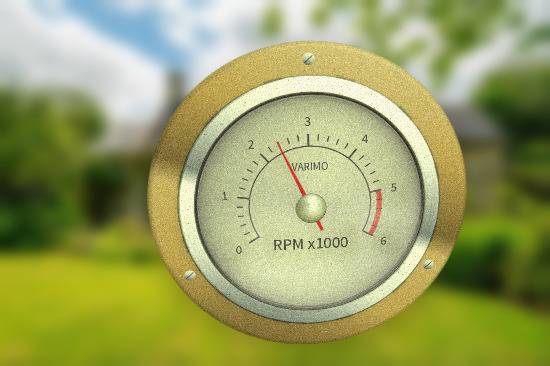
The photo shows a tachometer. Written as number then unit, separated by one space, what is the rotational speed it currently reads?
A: 2400 rpm
